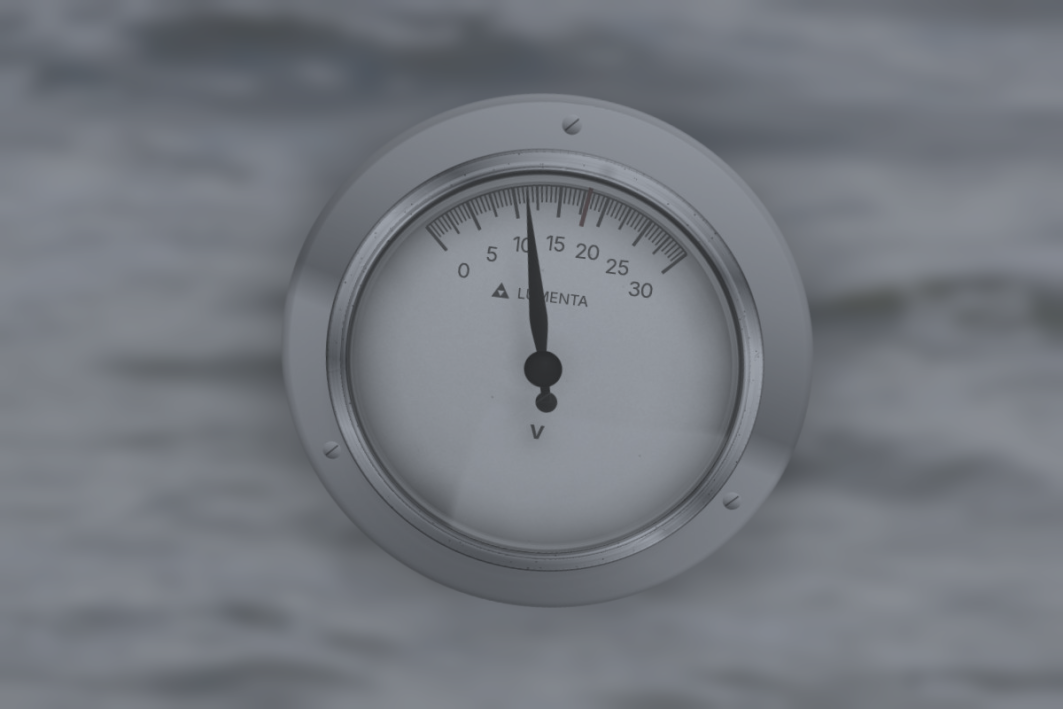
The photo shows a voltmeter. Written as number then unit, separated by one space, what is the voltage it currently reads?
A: 11.5 V
